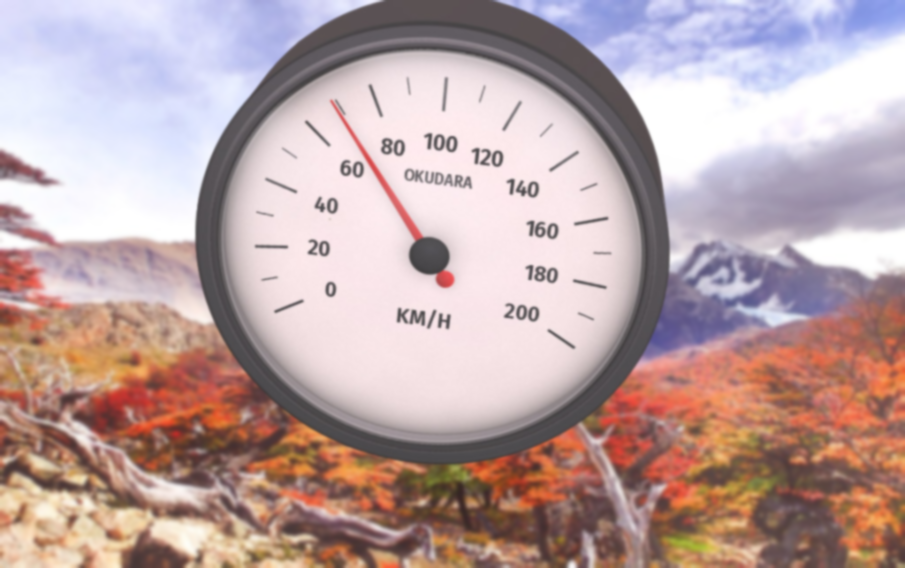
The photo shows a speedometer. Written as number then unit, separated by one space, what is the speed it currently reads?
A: 70 km/h
